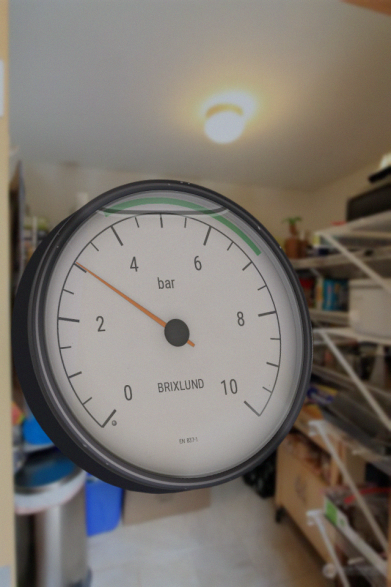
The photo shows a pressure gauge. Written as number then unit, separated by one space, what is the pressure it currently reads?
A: 3 bar
